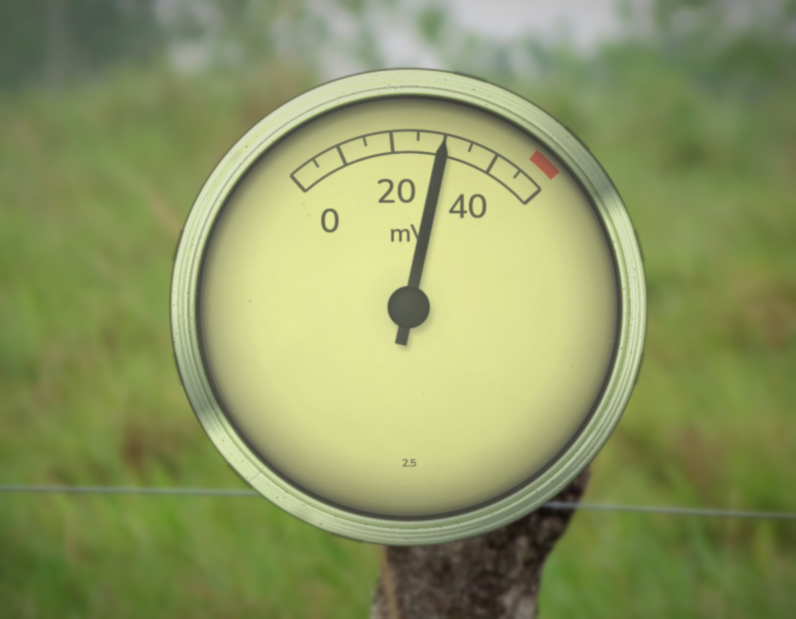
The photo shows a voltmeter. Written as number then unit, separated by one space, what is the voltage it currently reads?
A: 30 mV
